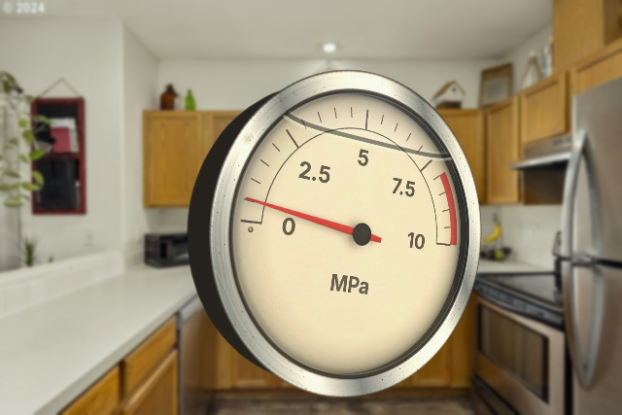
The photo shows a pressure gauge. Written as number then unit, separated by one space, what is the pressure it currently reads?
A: 0.5 MPa
